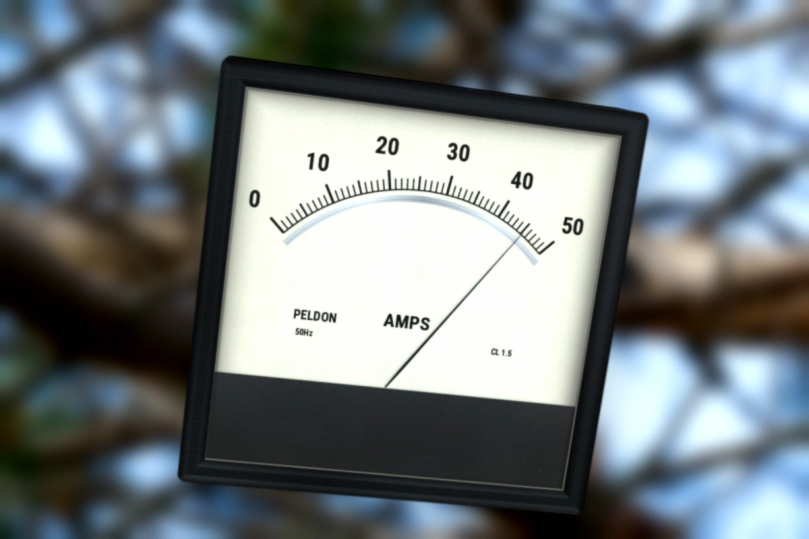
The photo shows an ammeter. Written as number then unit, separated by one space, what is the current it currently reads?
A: 45 A
